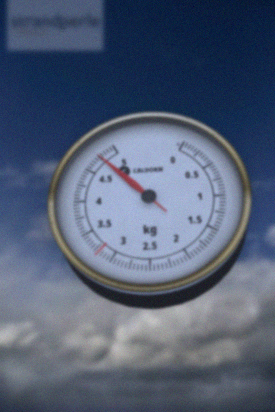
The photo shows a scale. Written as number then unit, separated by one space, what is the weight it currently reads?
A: 4.75 kg
